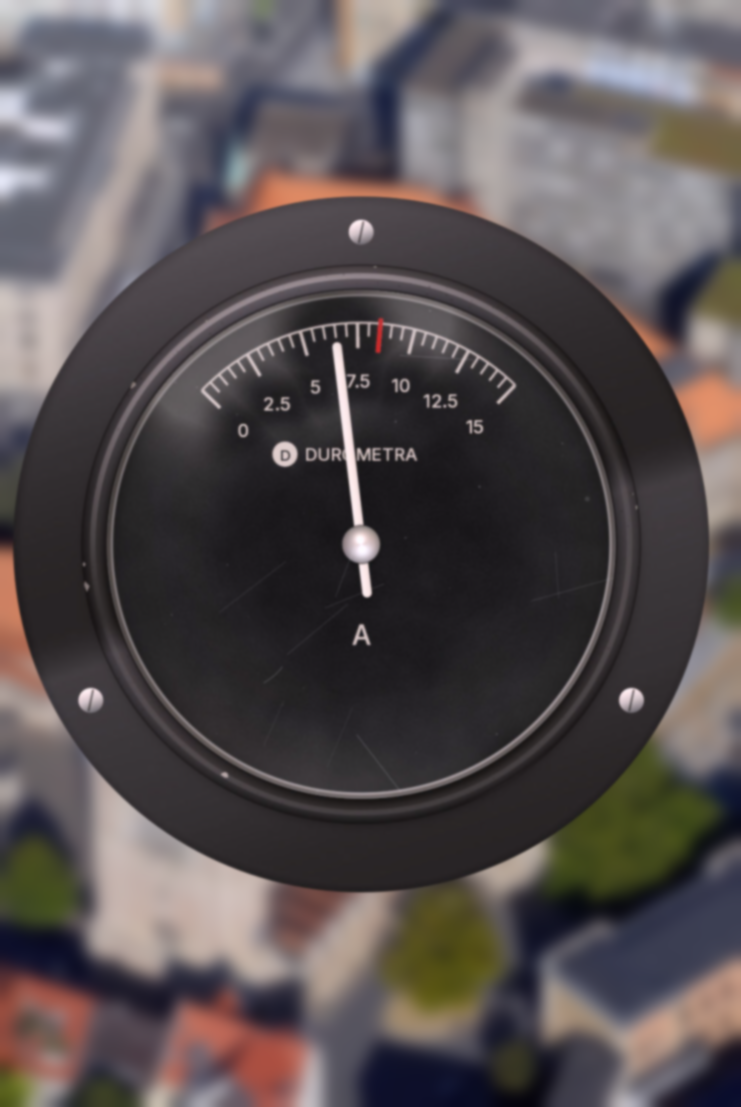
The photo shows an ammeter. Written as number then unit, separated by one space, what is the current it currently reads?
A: 6.5 A
